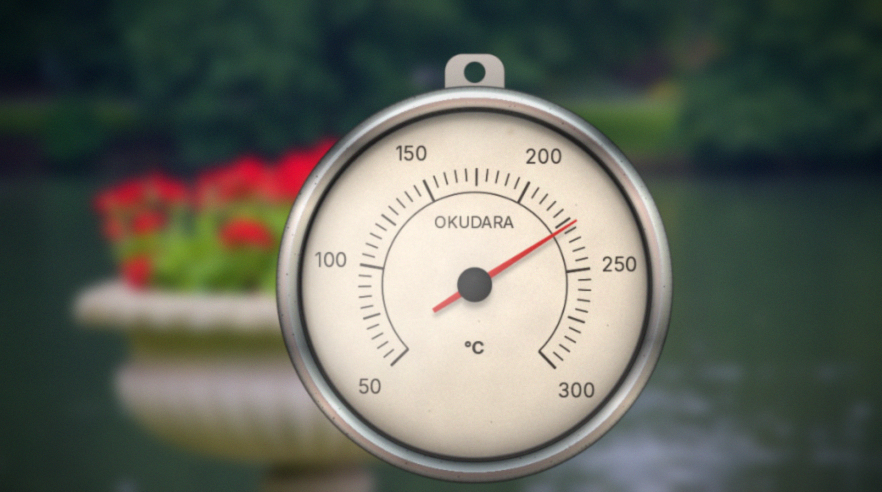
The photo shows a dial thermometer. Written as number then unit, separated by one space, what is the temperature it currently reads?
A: 227.5 °C
